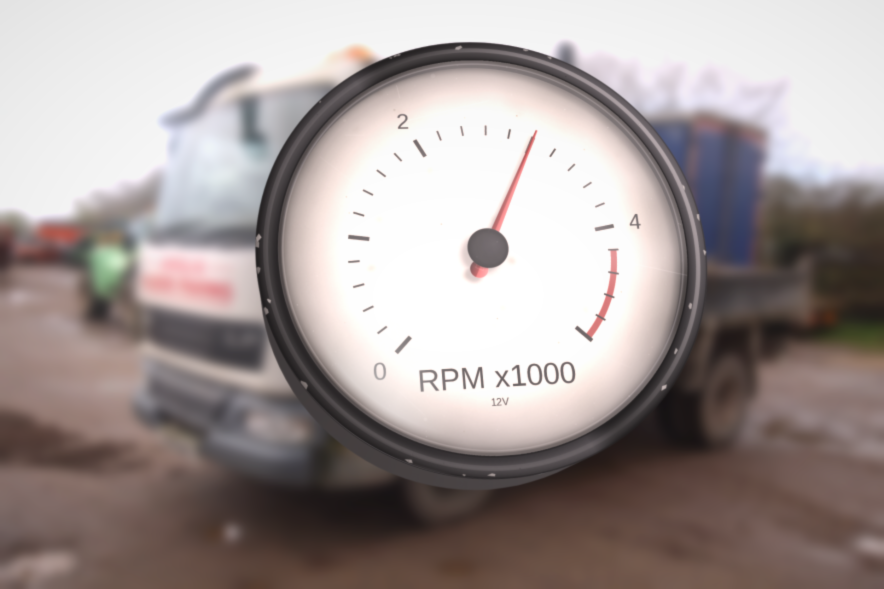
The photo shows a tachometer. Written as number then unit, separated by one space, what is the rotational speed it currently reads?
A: 3000 rpm
